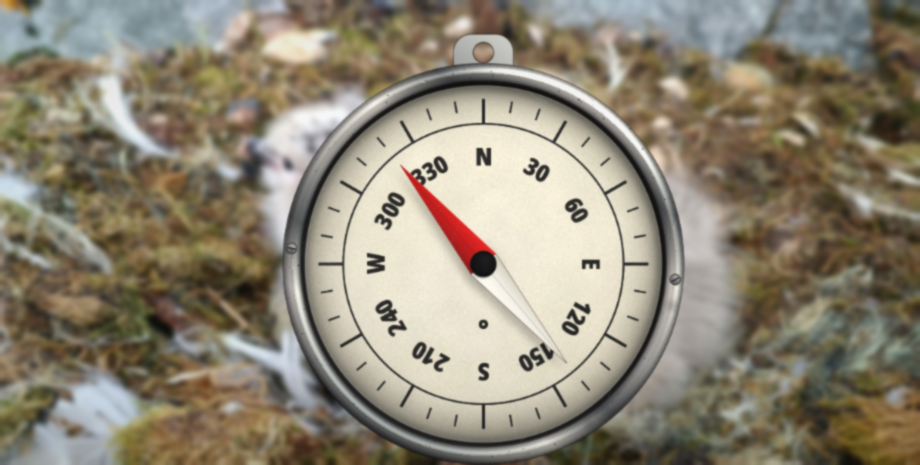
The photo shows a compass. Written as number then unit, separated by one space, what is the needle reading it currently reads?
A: 320 °
